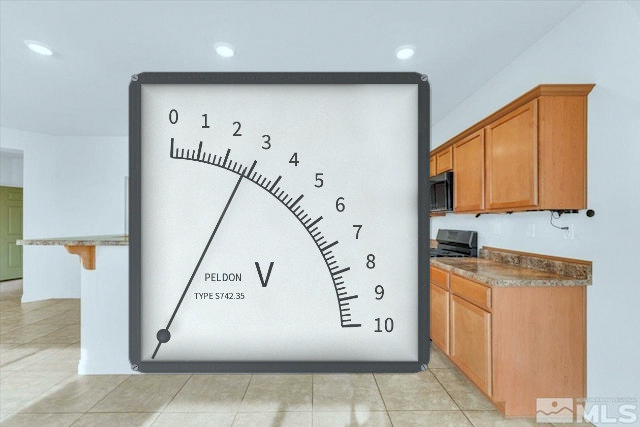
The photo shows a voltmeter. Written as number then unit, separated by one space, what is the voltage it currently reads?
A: 2.8 V
